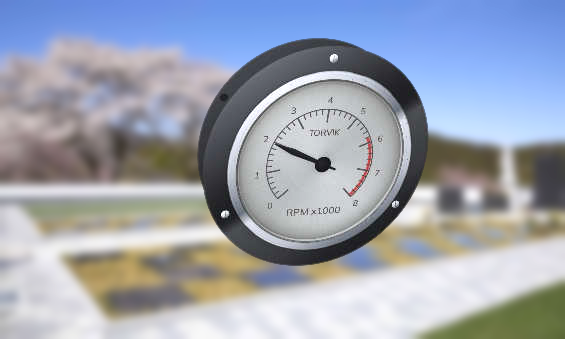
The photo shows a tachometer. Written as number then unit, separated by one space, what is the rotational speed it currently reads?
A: 2000 rpm
